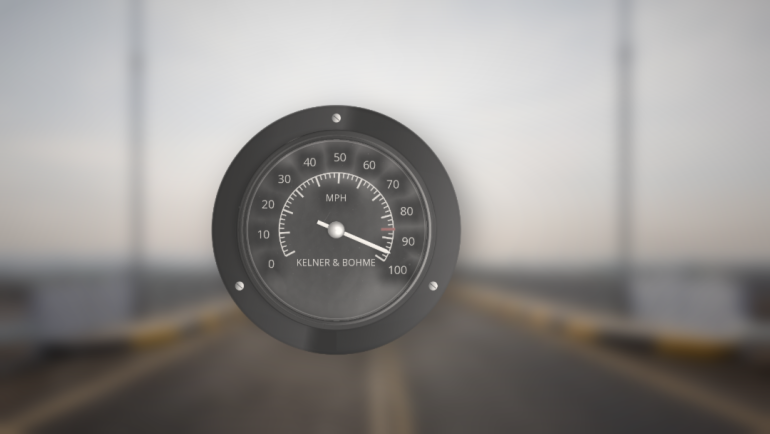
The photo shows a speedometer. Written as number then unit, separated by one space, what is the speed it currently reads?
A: 96 mph
